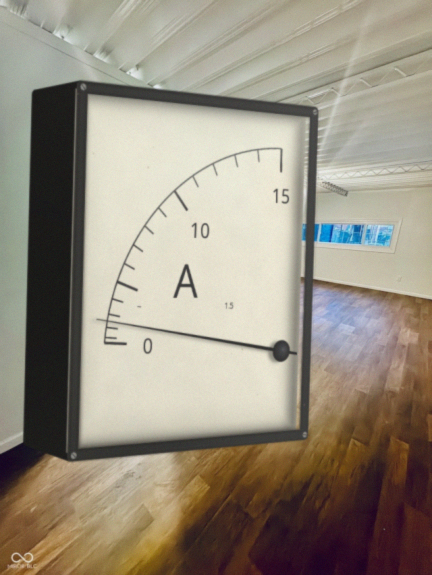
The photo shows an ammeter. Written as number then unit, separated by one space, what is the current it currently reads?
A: 2.5 A
